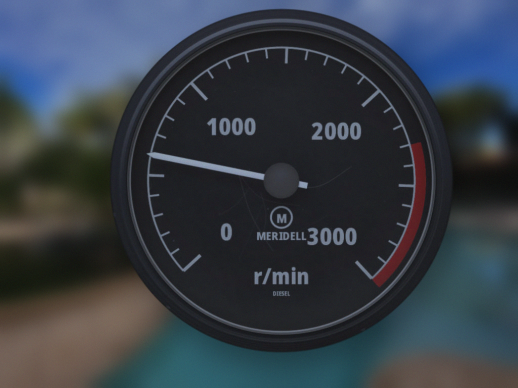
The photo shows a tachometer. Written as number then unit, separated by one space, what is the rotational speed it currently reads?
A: 600 rpm
